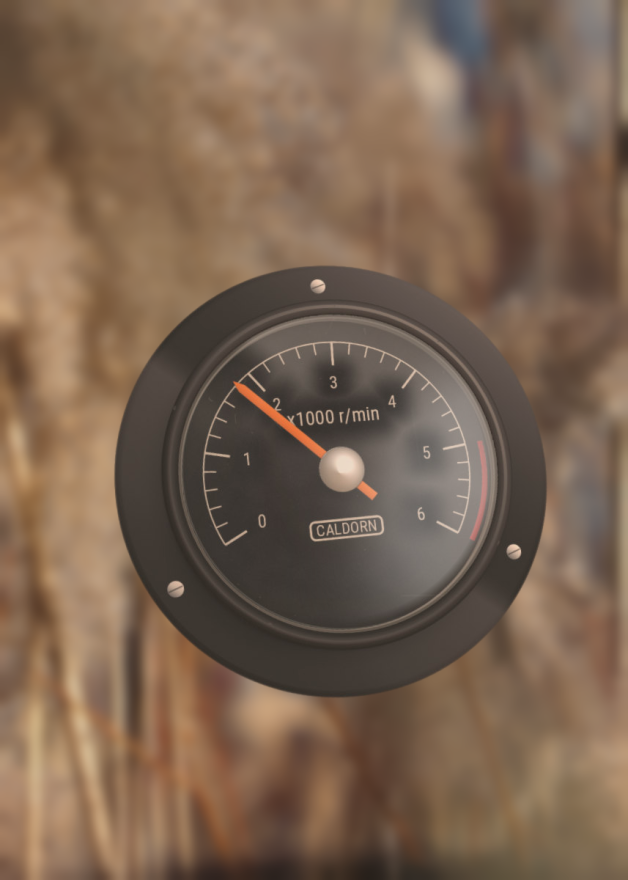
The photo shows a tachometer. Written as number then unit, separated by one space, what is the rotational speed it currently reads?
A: 1800 rpm
